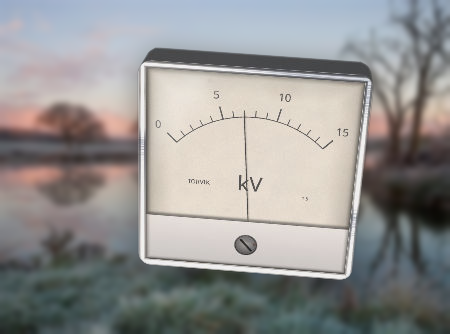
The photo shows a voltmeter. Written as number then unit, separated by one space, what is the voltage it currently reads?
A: 7 kV
